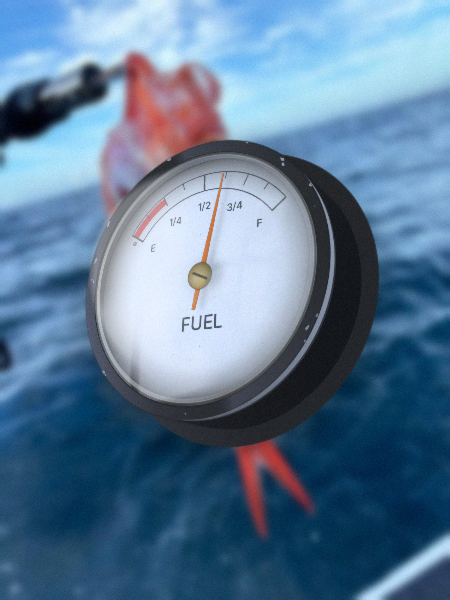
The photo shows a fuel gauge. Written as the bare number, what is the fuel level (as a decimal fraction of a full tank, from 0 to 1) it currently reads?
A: 0.625
